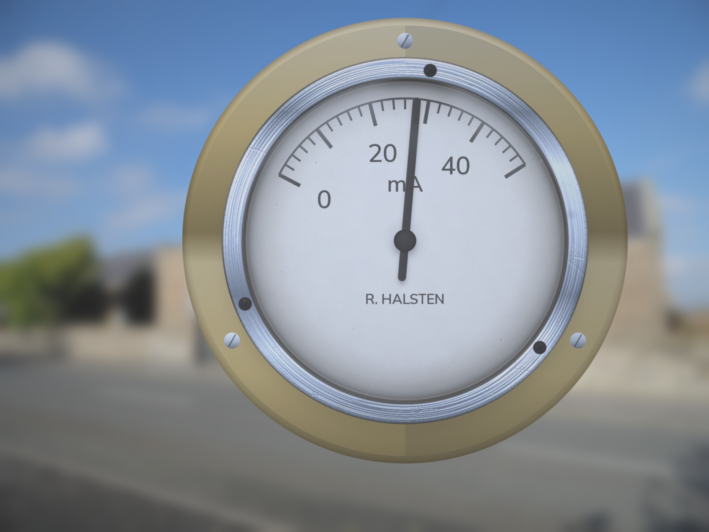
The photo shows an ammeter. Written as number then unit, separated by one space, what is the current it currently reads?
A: 28 mA
